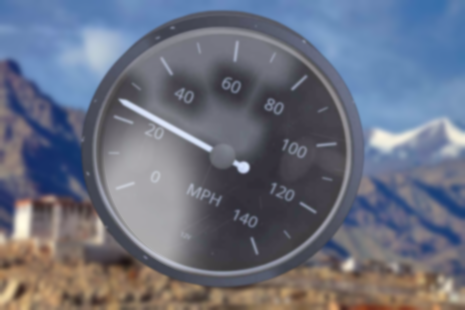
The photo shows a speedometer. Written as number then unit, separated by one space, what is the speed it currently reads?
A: 25 mph
